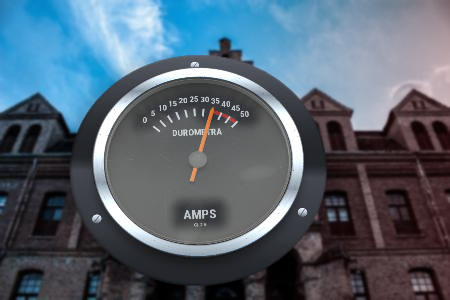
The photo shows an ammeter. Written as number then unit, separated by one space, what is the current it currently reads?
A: 35 A
